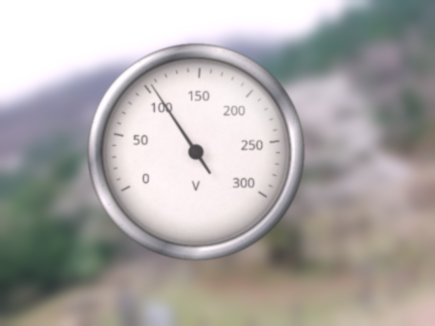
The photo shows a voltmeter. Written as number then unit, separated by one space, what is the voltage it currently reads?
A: 105 V
